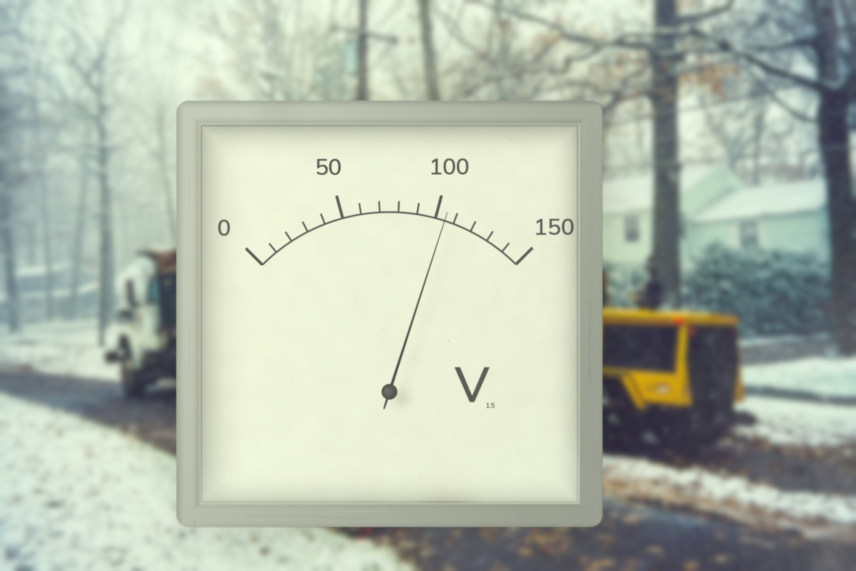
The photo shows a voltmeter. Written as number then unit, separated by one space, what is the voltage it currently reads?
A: 105 V
